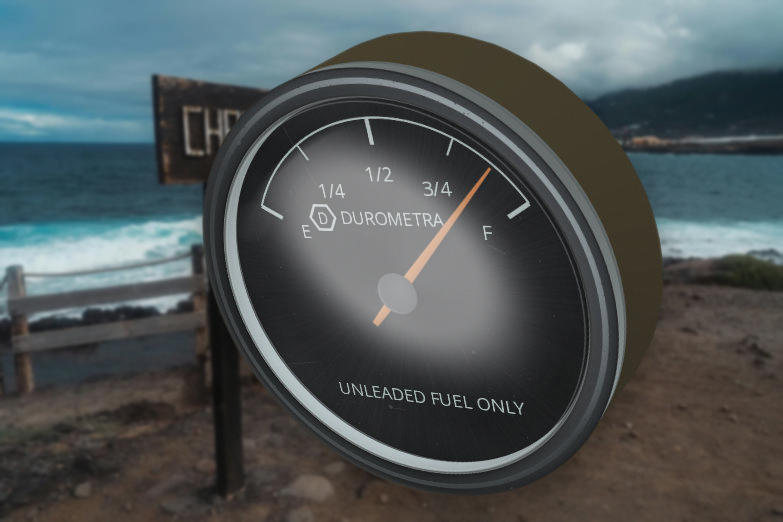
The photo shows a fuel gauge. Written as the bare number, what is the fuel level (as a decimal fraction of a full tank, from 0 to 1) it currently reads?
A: 0.875
